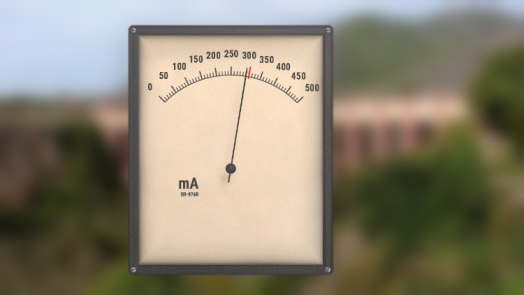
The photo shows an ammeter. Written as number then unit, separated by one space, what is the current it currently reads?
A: 300 mA
